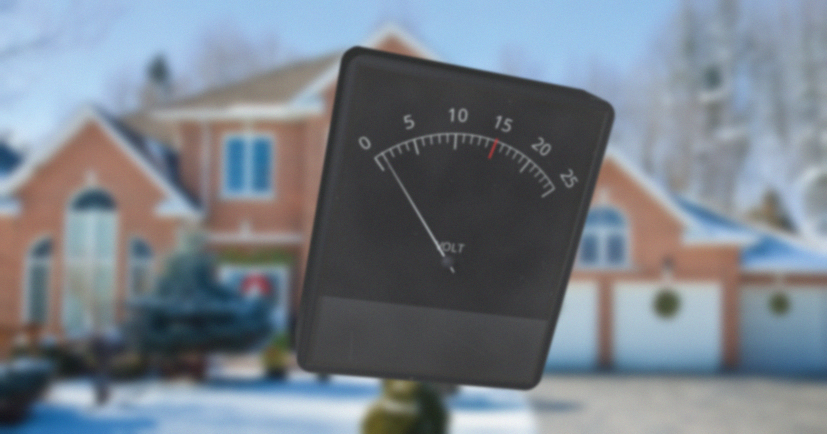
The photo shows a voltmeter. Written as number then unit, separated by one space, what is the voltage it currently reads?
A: 1 V
